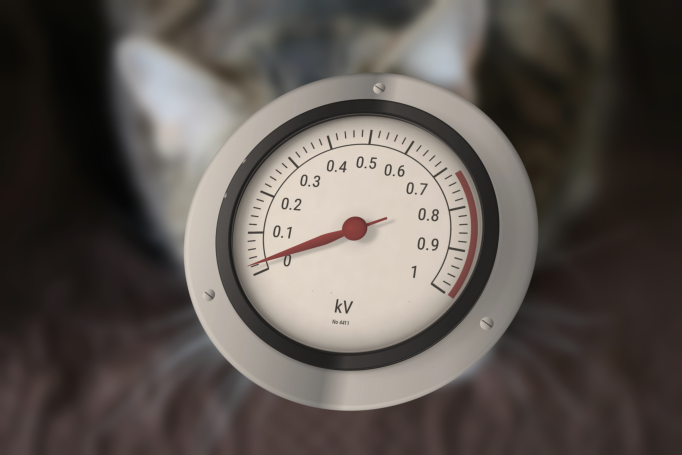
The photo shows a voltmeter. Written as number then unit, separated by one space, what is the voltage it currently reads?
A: 0.02 kV
